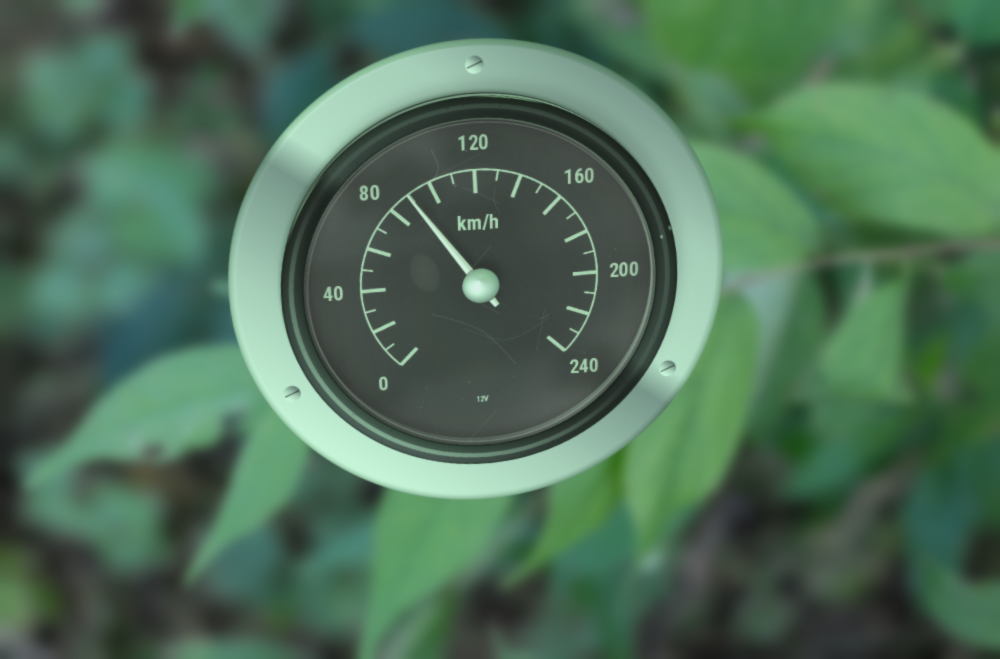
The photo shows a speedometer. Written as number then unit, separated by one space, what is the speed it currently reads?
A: 90 km/h
